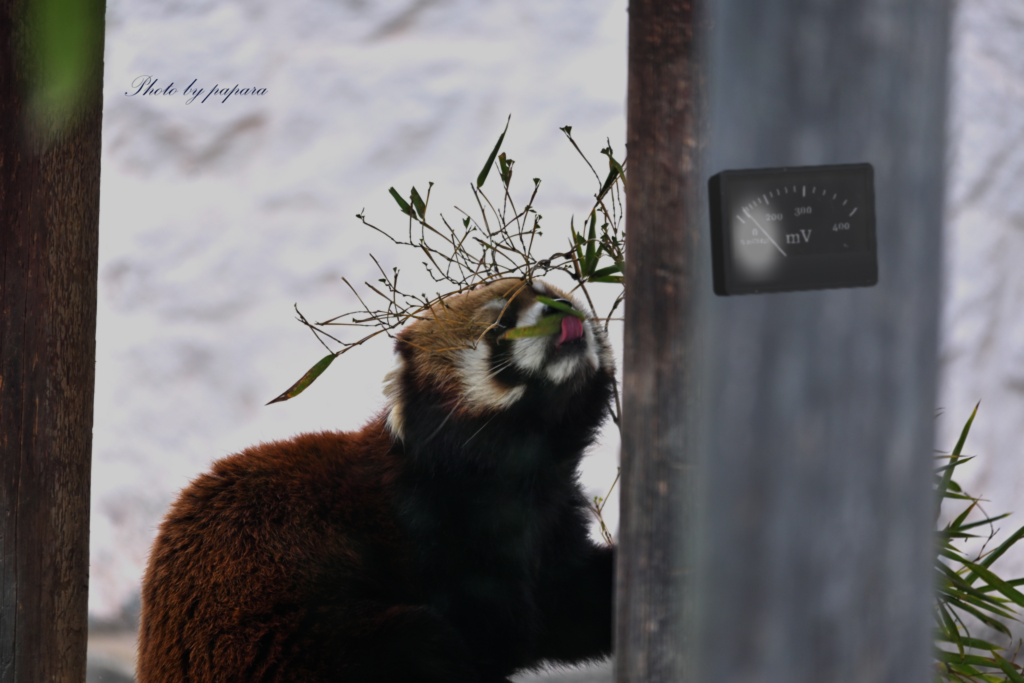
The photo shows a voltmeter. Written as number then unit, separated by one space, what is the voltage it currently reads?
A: 100 mV
